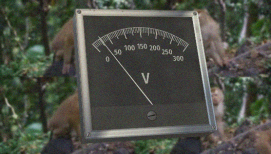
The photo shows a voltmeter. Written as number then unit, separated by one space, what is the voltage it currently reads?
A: 25 V
